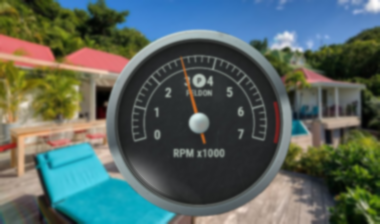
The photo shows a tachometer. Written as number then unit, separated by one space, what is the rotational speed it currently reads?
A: 3000 rpm
